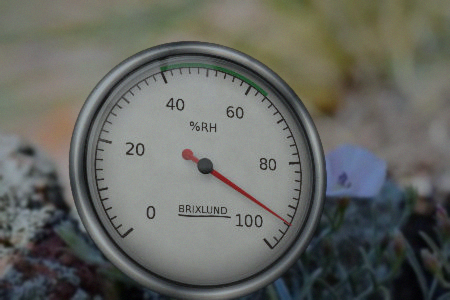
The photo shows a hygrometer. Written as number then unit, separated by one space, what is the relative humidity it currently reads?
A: 94 %
